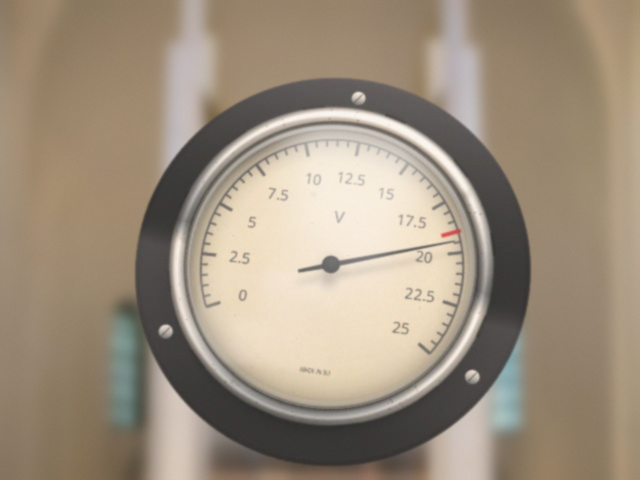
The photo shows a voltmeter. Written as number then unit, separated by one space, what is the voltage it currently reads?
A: 19.5 V
